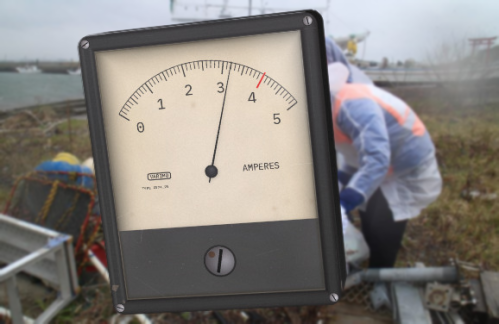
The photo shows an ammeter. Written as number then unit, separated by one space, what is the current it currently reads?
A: 3.2 A
